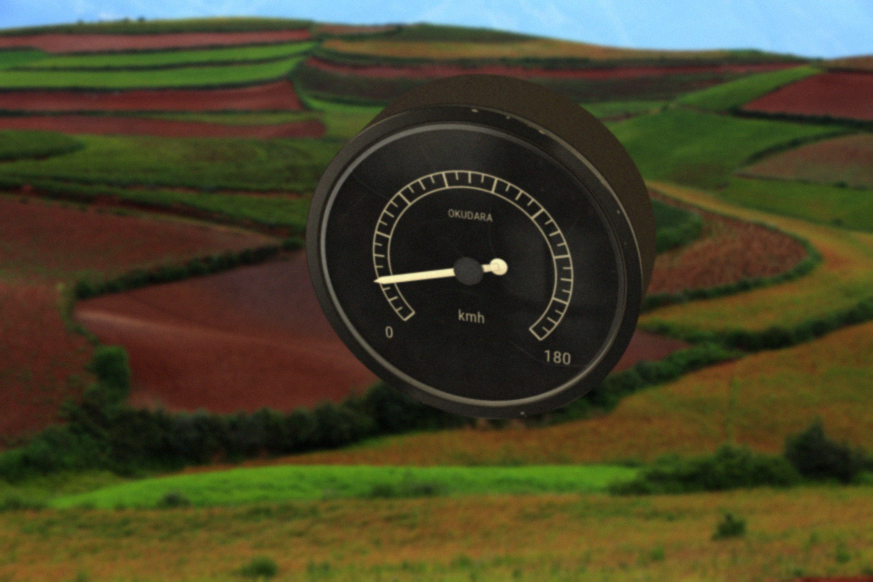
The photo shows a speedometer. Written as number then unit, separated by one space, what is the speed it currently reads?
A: 20 km/h
